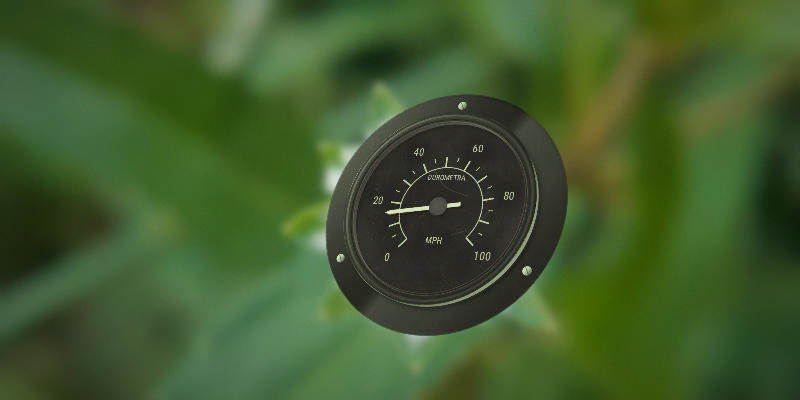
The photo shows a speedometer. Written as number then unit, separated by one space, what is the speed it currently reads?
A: 15 mph
